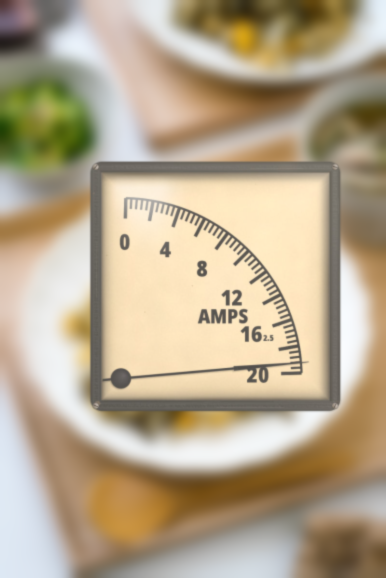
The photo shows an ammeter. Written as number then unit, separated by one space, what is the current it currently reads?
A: 19.2 A
